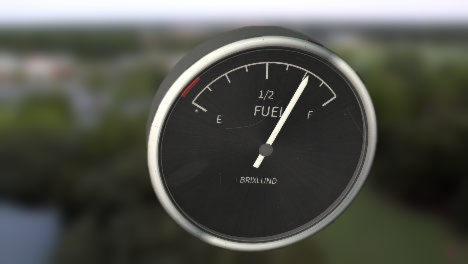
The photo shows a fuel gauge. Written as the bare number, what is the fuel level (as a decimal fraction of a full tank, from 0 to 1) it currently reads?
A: 0.75
